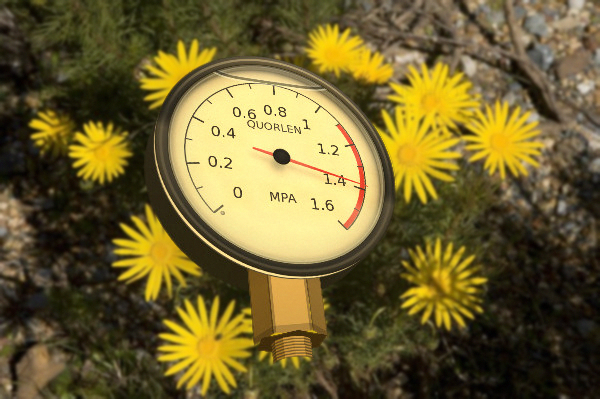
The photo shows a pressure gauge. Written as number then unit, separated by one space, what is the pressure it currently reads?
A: 1.4 MPa
